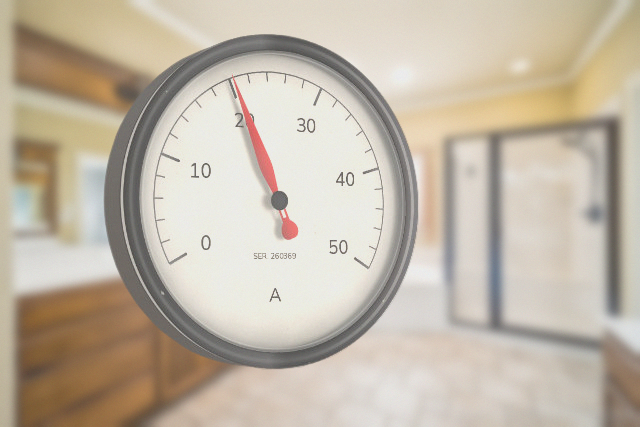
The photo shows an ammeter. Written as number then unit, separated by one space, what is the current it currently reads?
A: 20 A
